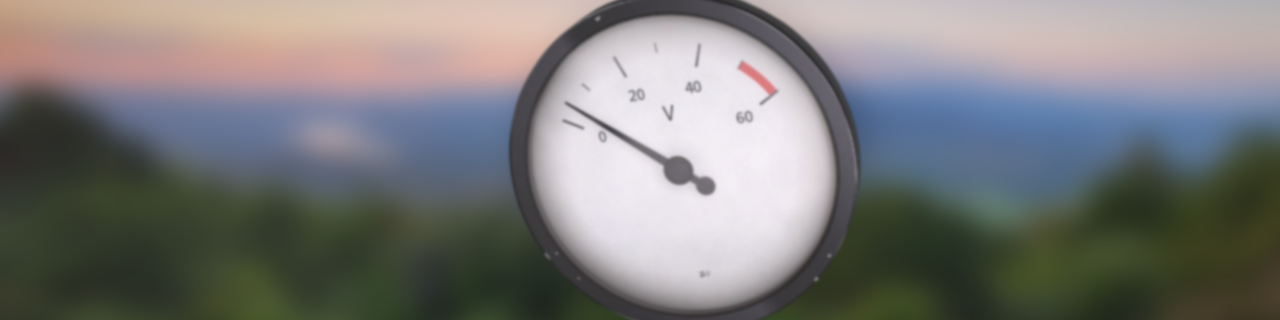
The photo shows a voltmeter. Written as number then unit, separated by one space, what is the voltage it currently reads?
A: 5 V
